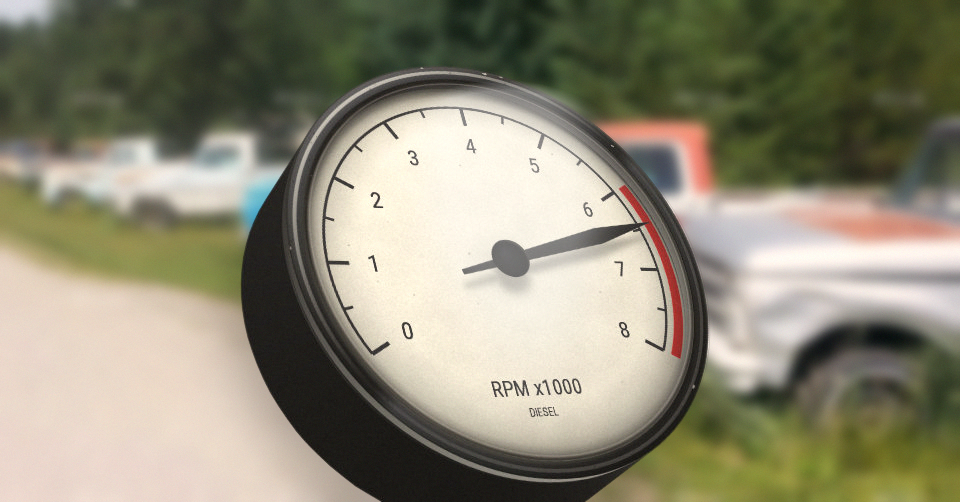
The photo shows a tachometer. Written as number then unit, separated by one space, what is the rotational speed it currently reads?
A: 6500 rpm
